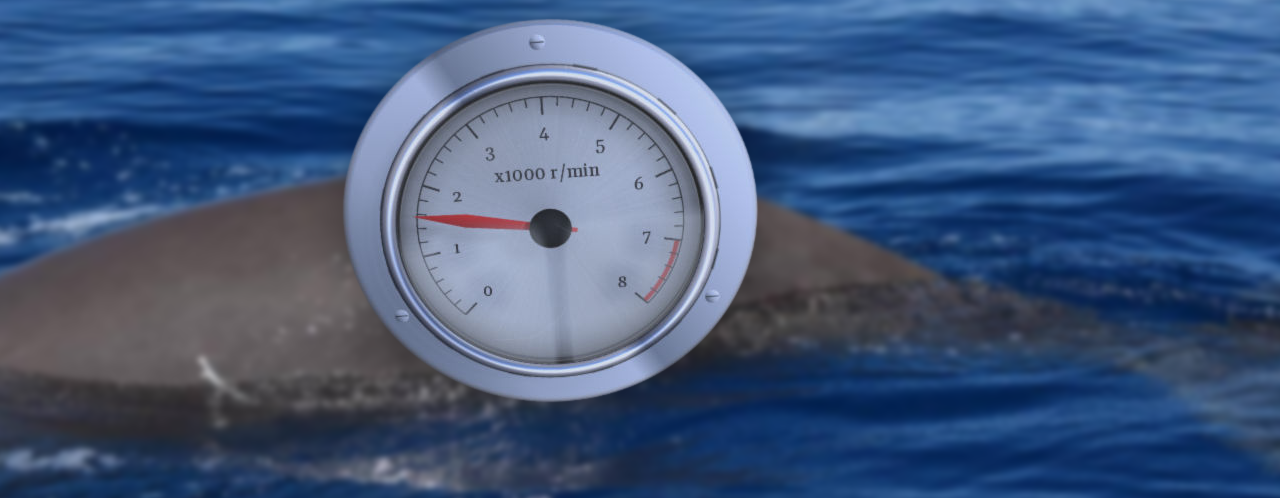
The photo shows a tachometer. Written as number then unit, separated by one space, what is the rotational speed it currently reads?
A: 1600 rpm
